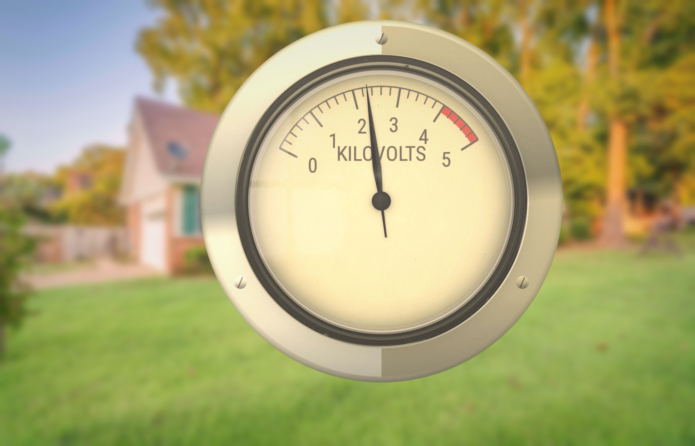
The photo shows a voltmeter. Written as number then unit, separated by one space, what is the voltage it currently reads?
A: 2.3 kV
